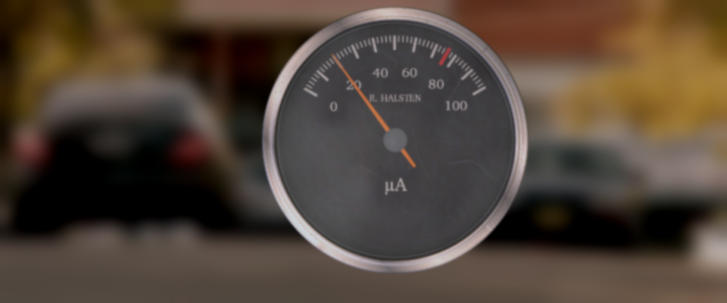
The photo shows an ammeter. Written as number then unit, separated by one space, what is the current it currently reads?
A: 20 µA
